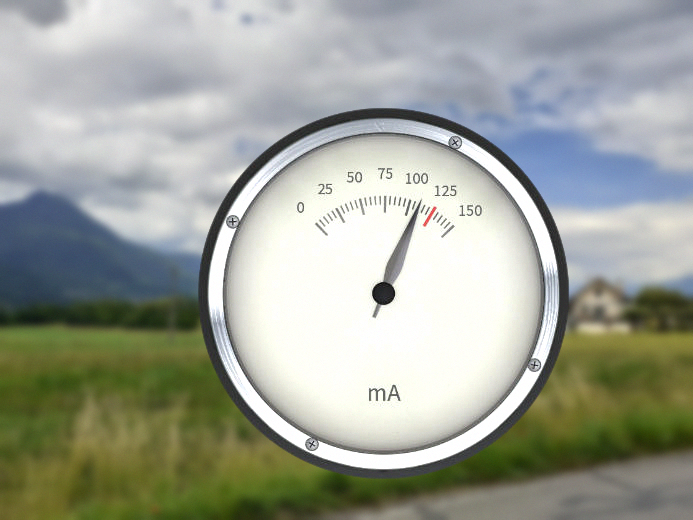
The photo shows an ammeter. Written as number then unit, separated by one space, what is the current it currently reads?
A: 110 mA
